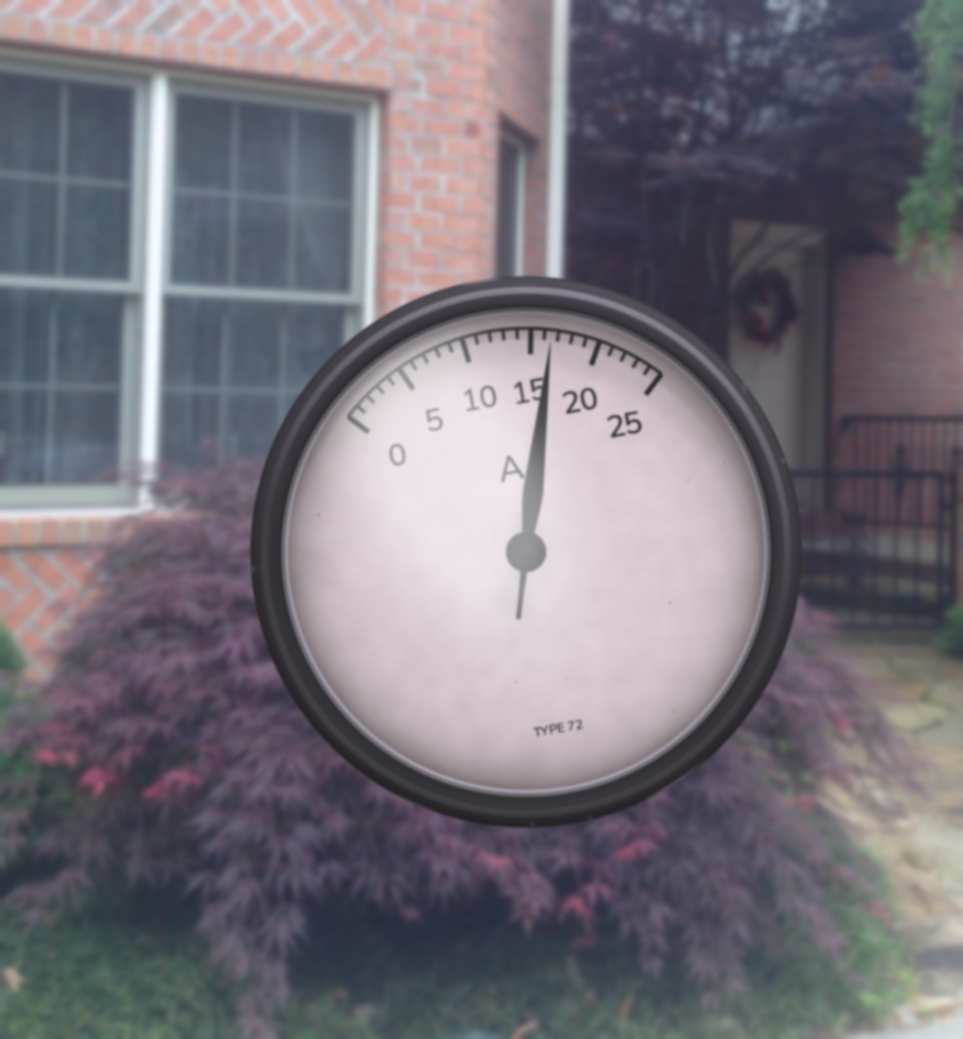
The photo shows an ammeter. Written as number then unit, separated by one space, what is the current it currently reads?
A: 16.5 A
